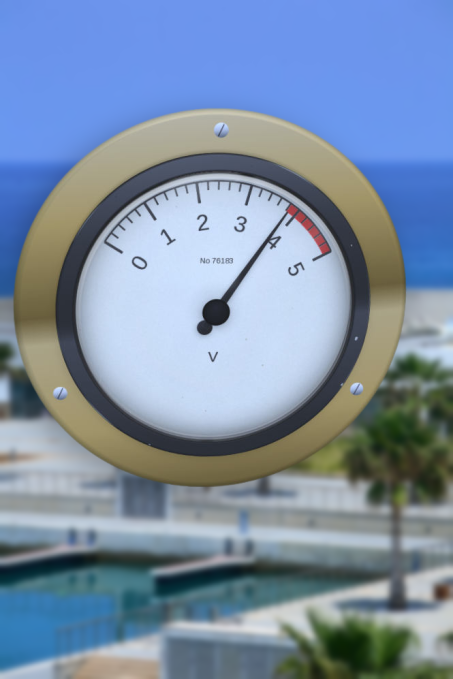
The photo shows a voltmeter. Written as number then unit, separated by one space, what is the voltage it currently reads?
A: 3.8 V
